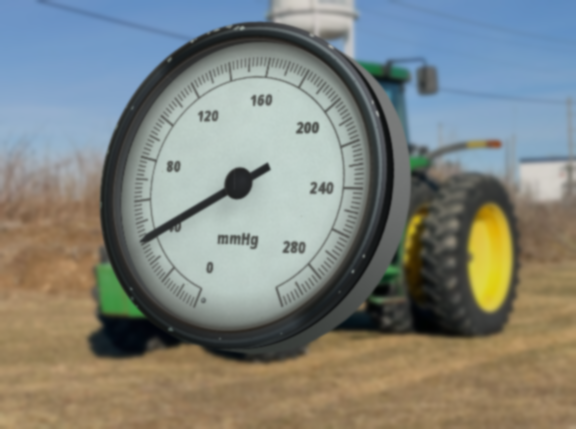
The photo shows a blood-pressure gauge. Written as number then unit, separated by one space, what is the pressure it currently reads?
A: 40 mmHg
